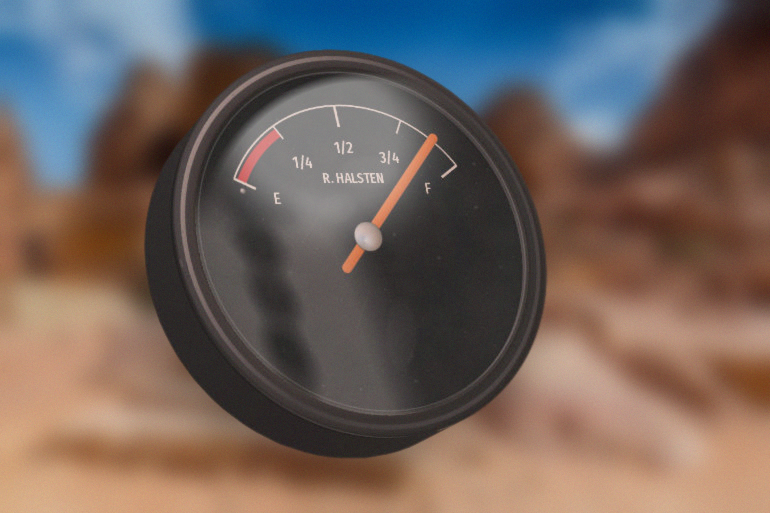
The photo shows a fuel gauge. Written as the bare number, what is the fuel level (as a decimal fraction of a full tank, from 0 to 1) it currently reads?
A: 0.875
